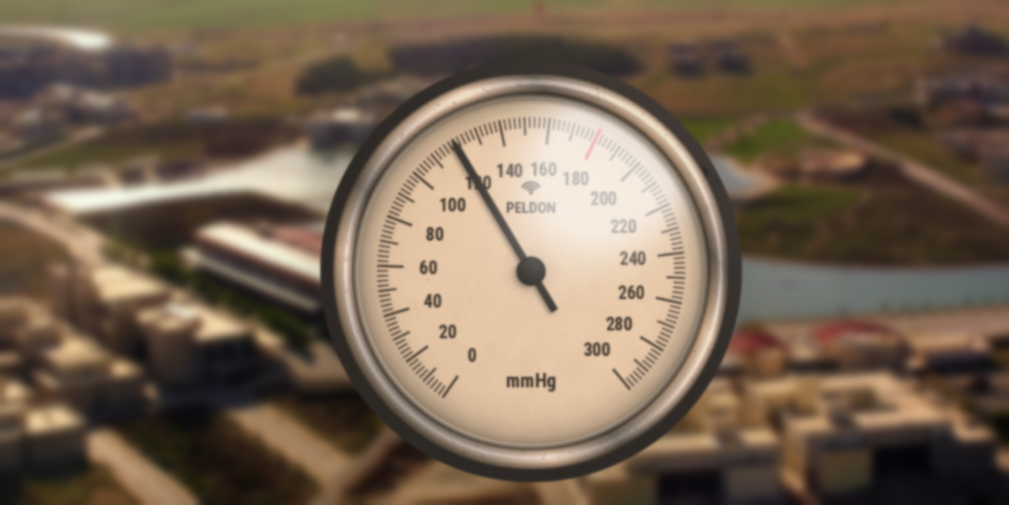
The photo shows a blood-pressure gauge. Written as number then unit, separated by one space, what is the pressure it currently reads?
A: 120 mmHg
